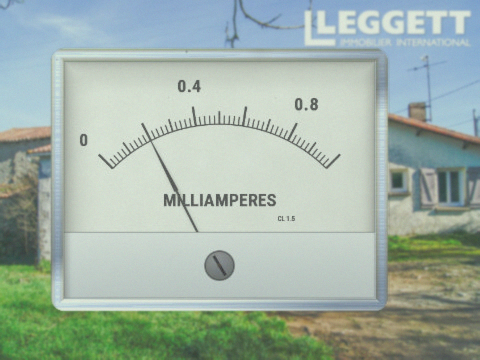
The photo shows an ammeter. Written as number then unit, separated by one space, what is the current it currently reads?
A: 0.2 mA
